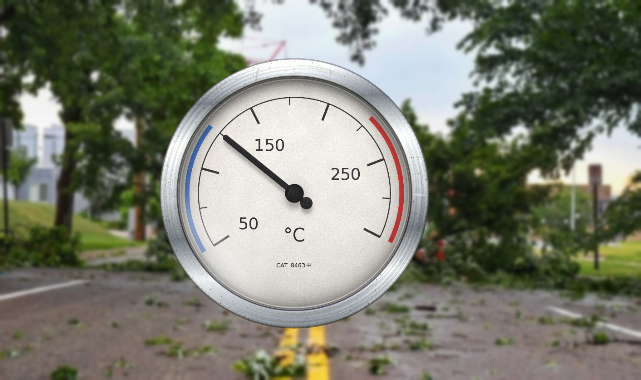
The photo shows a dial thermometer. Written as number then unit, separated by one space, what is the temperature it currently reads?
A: 125 °C
